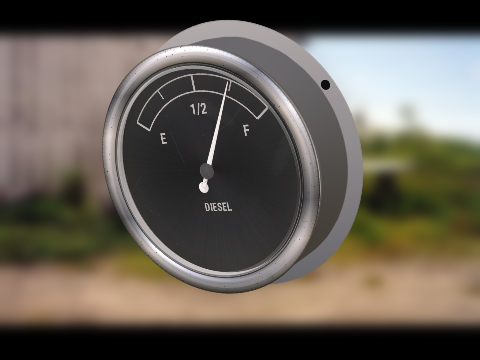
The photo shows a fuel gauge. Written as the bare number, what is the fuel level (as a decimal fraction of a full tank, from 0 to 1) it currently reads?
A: 0.75
